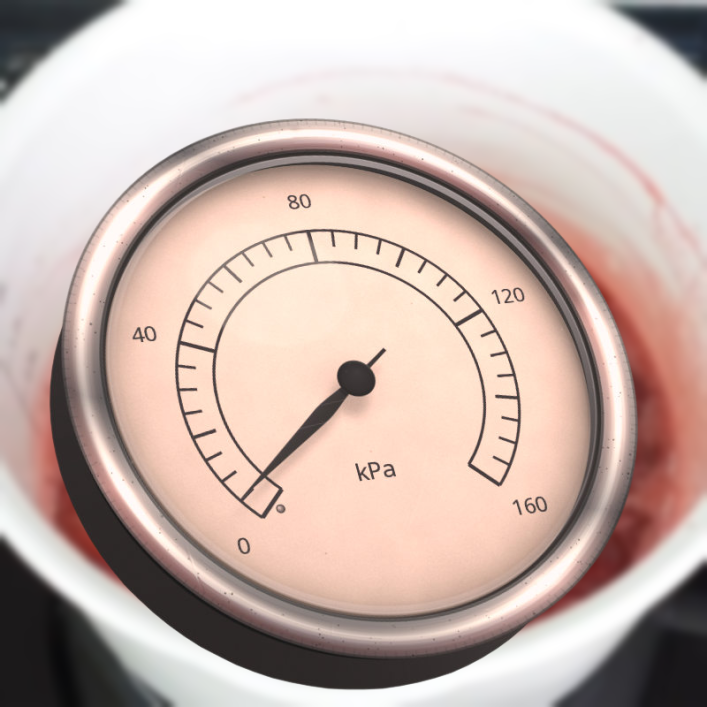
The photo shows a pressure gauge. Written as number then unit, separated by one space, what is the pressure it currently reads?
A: 5 kPa
